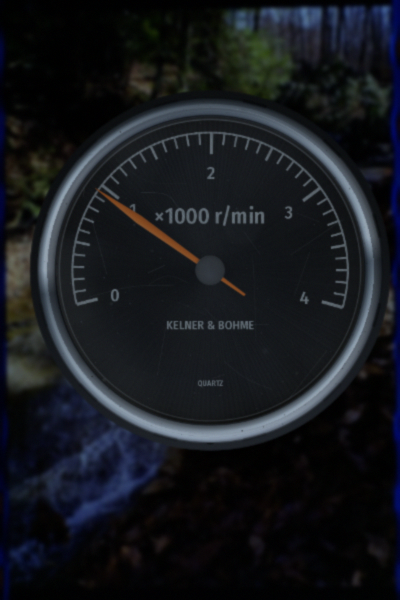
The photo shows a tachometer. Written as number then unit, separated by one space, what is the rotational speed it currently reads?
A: 950 rpm
